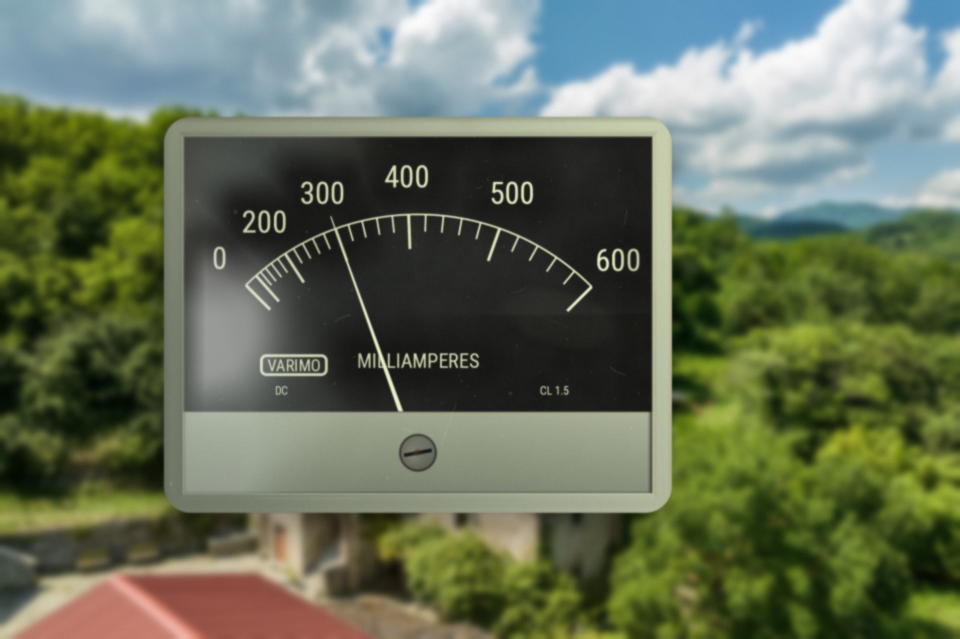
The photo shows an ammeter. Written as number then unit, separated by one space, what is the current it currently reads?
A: 300 mA
